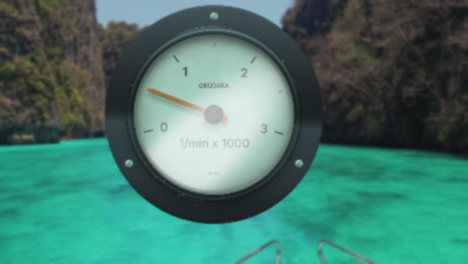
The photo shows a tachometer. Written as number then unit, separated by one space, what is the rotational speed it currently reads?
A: 500 rpm
